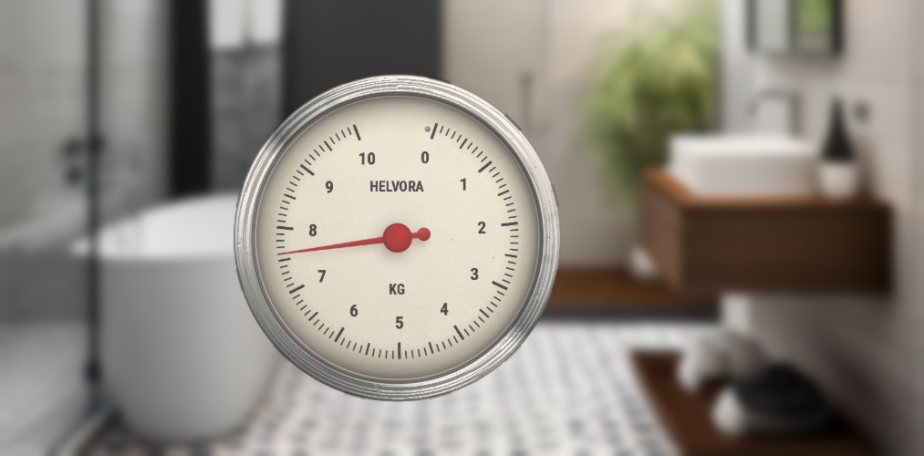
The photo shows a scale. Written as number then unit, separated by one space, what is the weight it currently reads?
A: 7.6 kg
